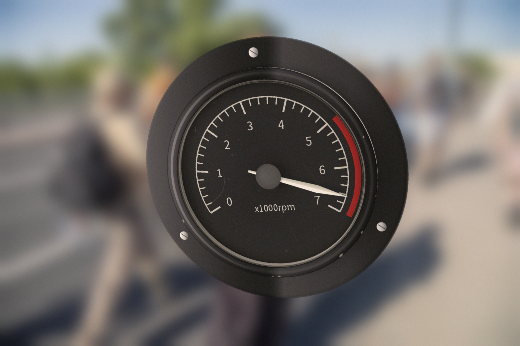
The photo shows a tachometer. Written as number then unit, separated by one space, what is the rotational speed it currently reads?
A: 6600 rpm
